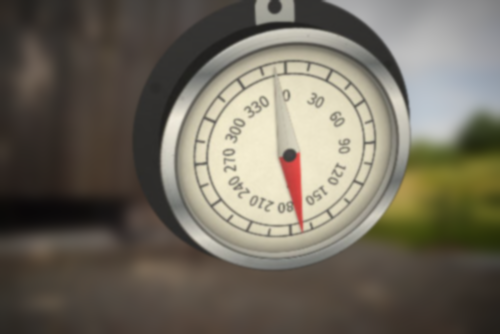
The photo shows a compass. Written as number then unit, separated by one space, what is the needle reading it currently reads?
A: 172.5 °
